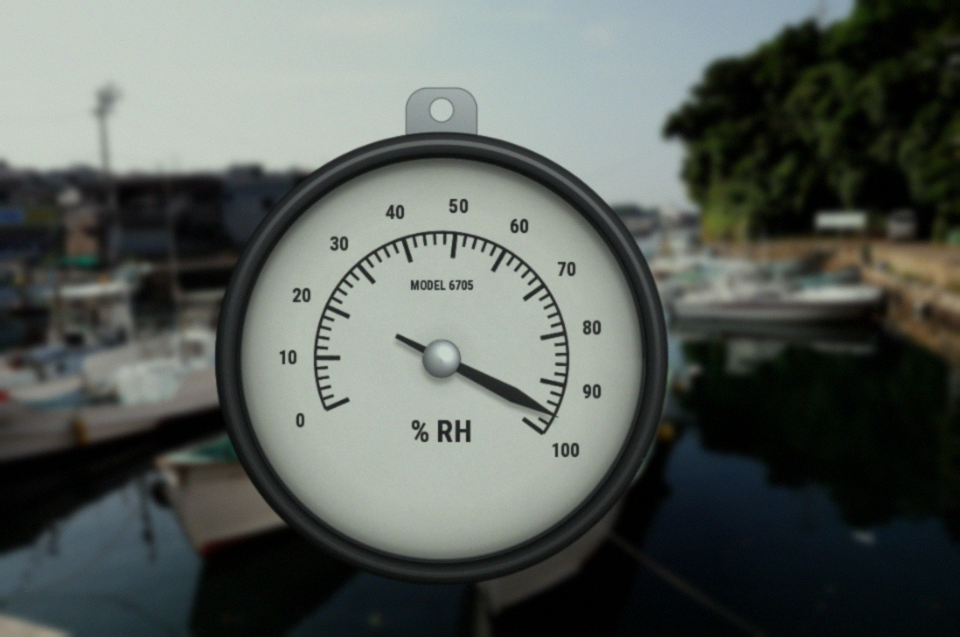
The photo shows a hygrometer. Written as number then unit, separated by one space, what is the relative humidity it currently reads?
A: 96 %
